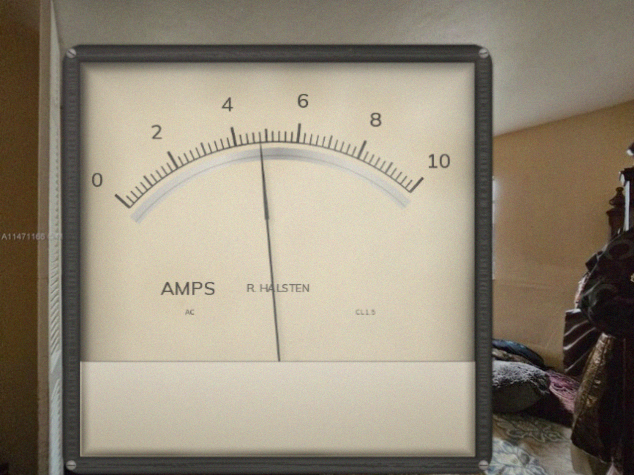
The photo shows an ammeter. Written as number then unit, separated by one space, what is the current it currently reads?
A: 4.8 A
